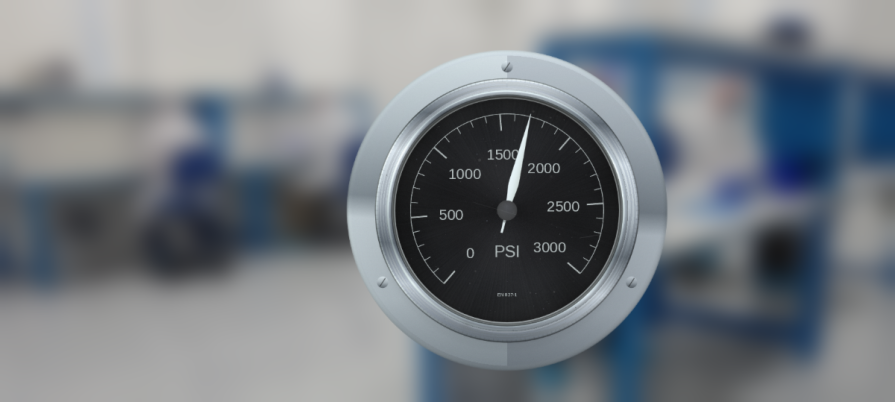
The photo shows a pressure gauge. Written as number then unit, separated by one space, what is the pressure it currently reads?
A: 1700 psi
